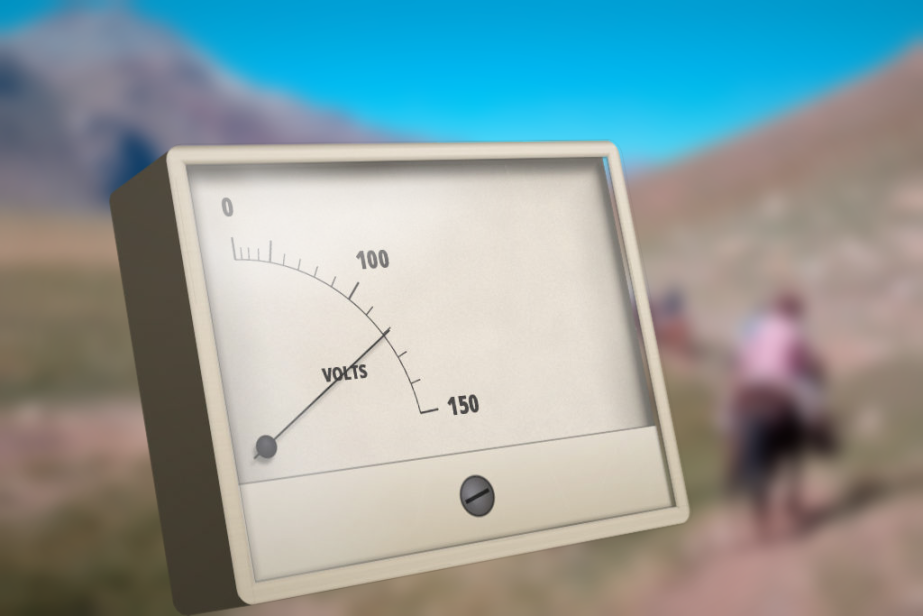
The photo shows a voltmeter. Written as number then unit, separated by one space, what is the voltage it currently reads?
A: 120 V
